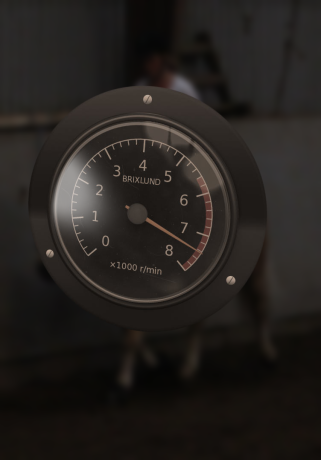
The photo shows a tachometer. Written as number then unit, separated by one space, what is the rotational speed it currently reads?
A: 7400 rpm
